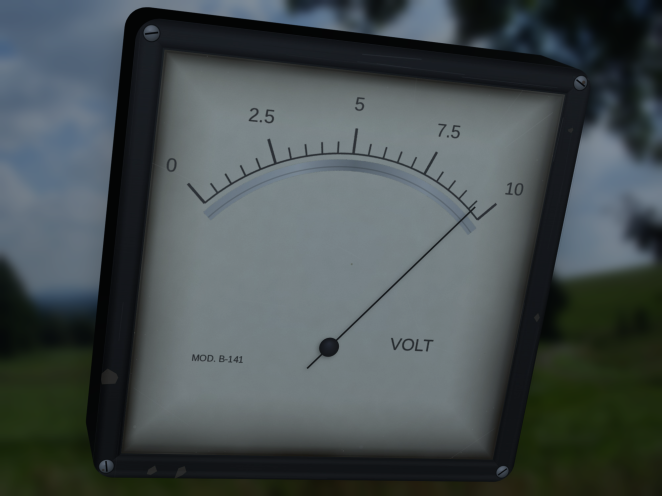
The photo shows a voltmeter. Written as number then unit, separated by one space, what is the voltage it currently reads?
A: 9.5 V
